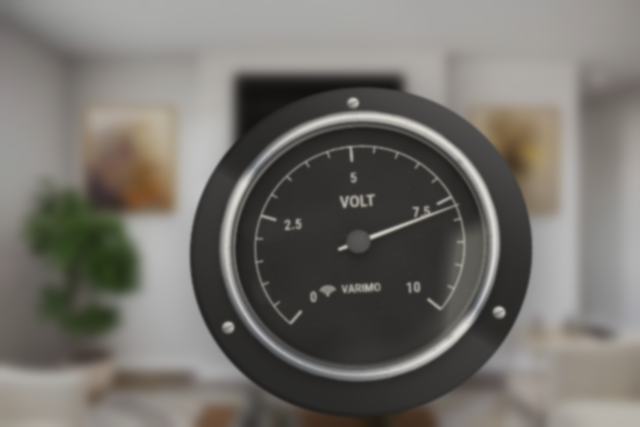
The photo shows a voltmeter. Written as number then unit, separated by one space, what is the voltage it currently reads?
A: 7.75 V
